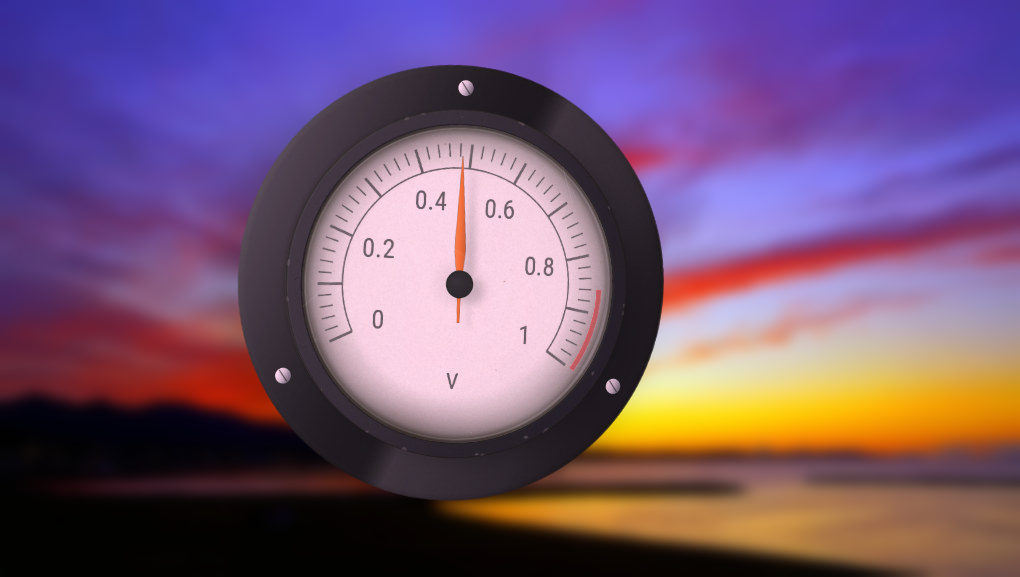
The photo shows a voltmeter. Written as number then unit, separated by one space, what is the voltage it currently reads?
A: 0.48 V
